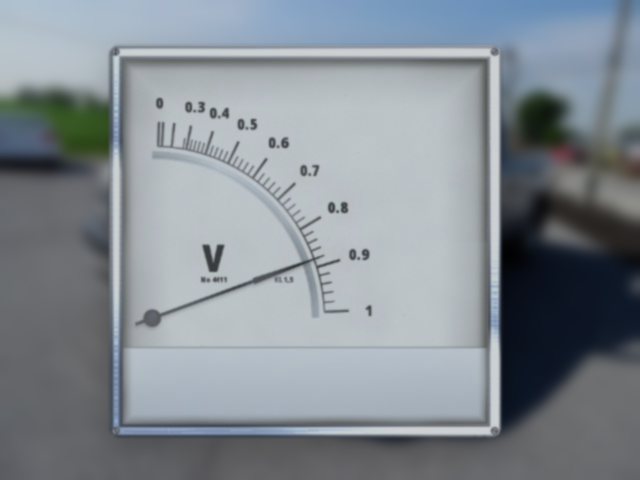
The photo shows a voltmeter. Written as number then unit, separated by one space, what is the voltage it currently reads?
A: 0.88 V
